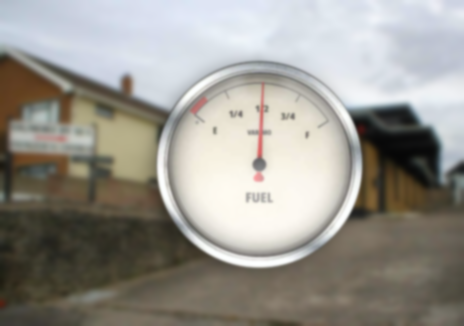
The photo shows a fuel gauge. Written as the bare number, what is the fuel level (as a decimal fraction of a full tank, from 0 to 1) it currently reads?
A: 0.5
